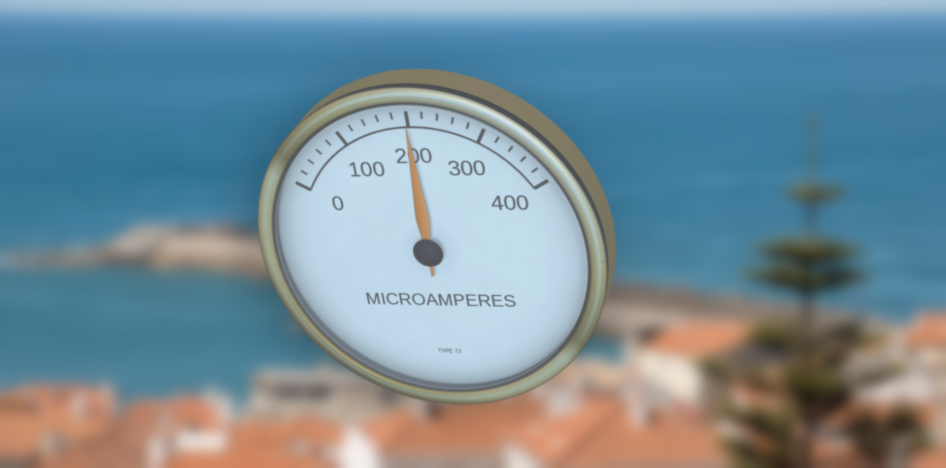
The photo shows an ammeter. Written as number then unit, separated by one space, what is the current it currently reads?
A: 200 µA
